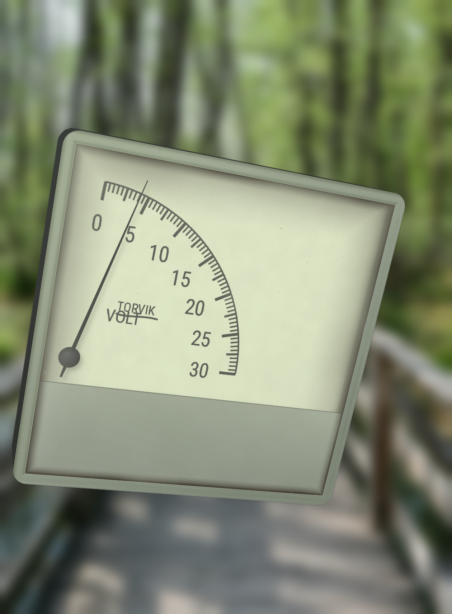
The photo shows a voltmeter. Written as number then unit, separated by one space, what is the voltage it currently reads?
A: 4 V
